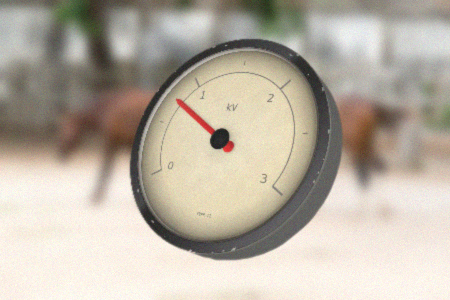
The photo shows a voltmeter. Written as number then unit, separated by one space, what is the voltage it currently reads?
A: 0.75 kV
